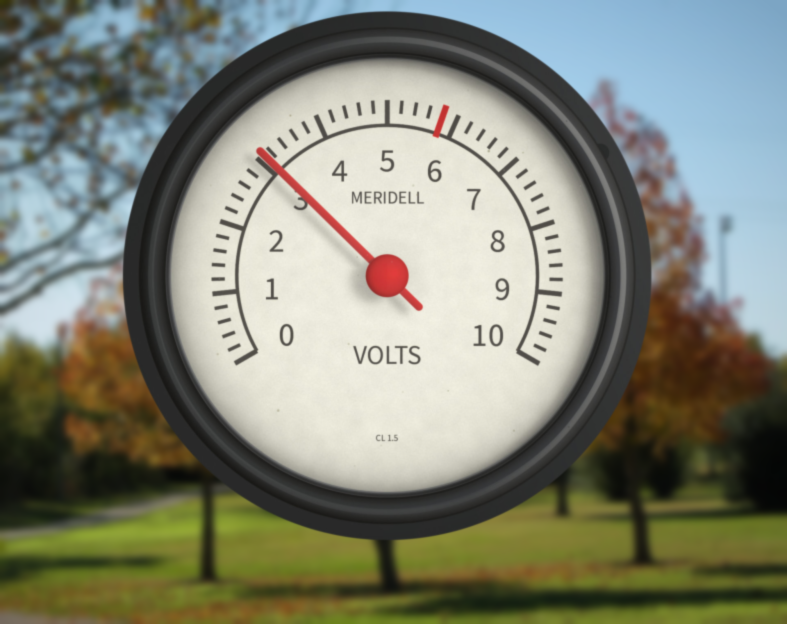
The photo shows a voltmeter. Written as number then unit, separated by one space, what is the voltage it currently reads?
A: 3.1 V
